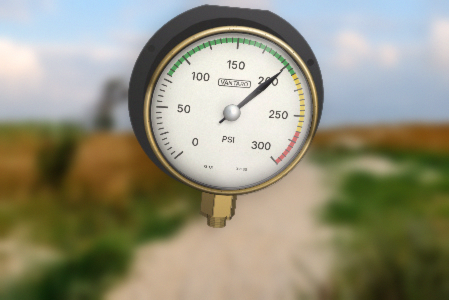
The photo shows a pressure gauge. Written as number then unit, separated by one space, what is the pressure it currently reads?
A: 200 psi
